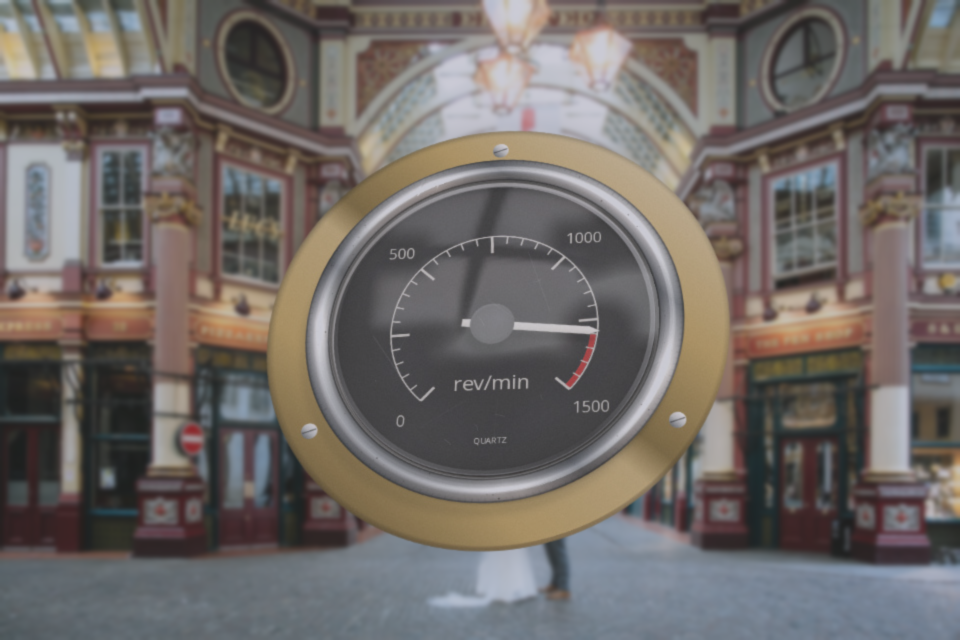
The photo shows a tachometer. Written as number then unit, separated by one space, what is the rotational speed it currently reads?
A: 1300 rpm
